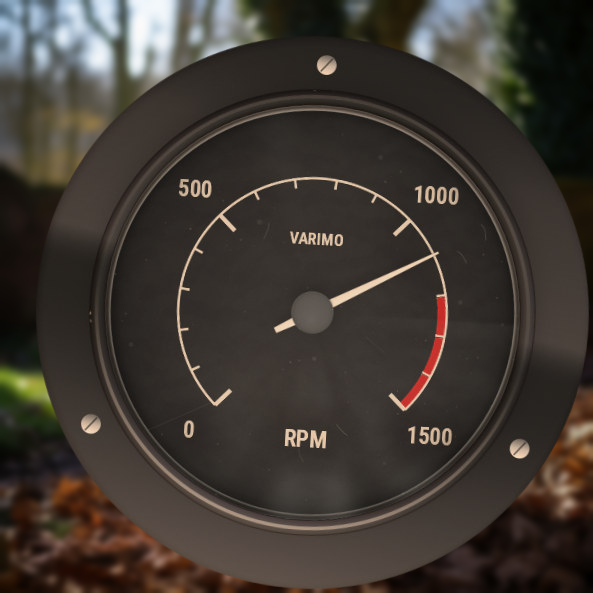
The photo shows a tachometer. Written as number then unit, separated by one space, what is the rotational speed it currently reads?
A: 1100 rpm
